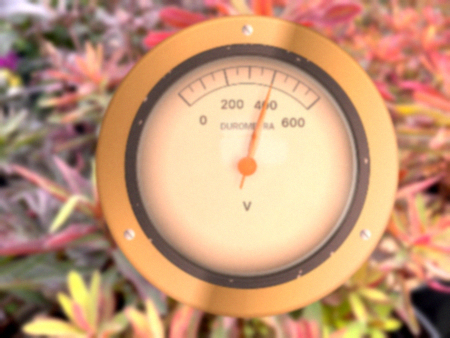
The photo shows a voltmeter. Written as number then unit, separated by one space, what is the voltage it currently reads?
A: 400 V
